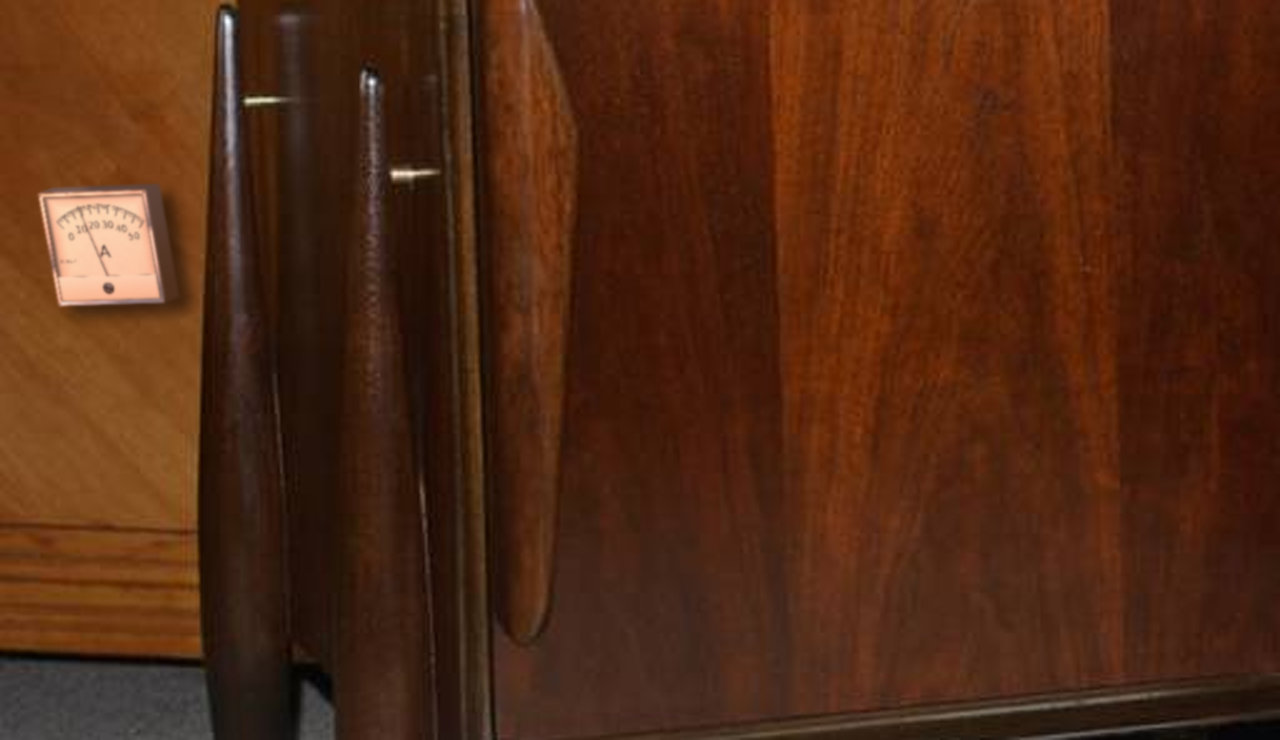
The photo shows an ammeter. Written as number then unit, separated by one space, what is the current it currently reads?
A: 15 A
